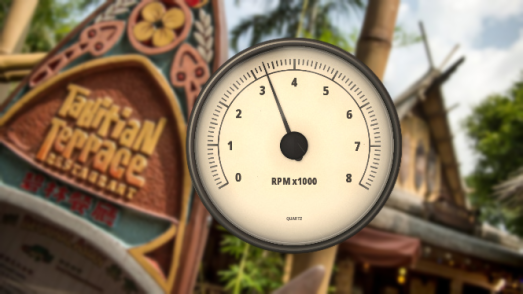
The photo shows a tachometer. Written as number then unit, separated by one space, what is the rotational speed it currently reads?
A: 3300 rpm
